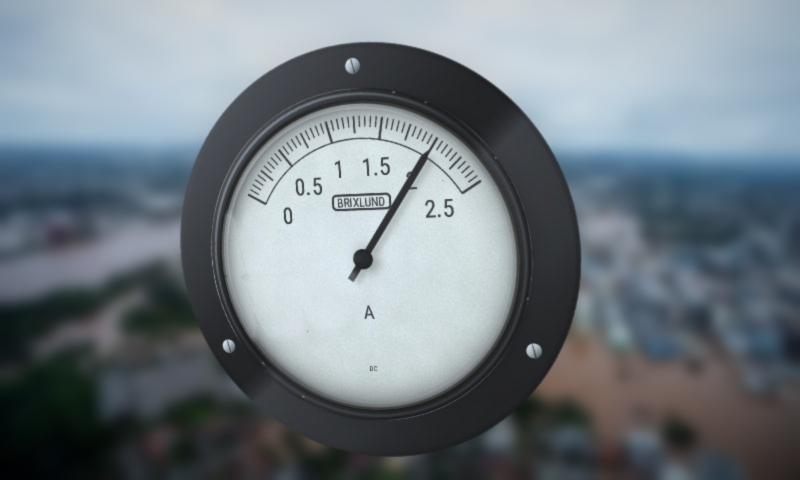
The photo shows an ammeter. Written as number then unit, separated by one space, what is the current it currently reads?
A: 2 A
